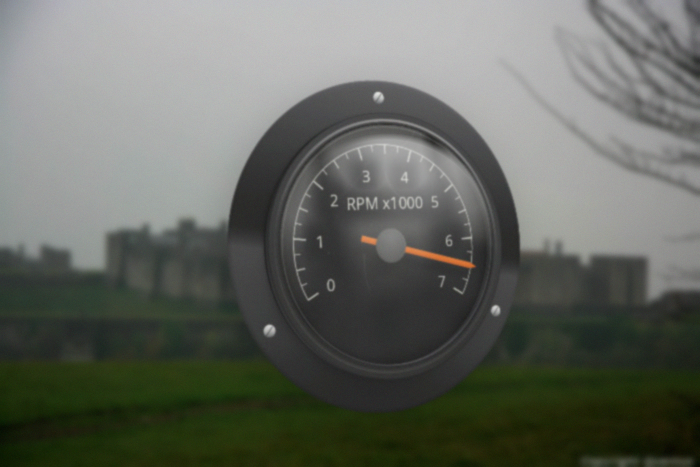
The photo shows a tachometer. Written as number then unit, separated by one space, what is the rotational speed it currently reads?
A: 6500 rpm
